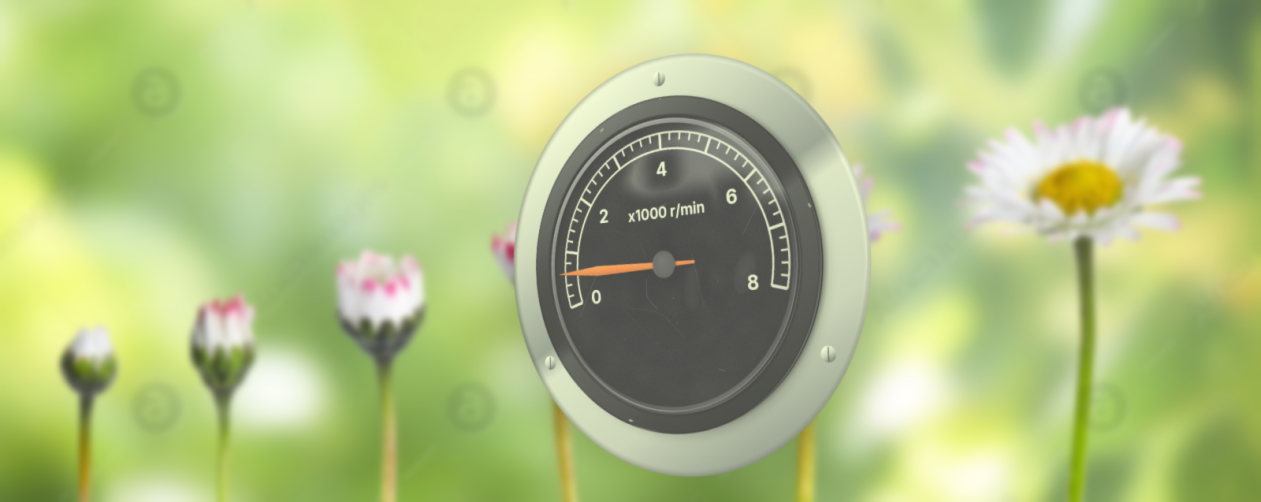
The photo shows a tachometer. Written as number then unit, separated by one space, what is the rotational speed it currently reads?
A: 600 rpm
